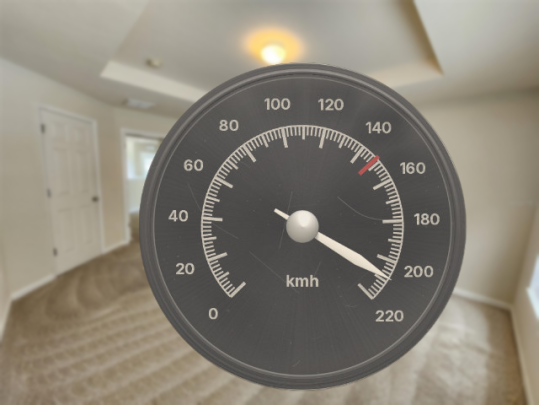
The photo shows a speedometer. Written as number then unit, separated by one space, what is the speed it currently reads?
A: 208 km/h
